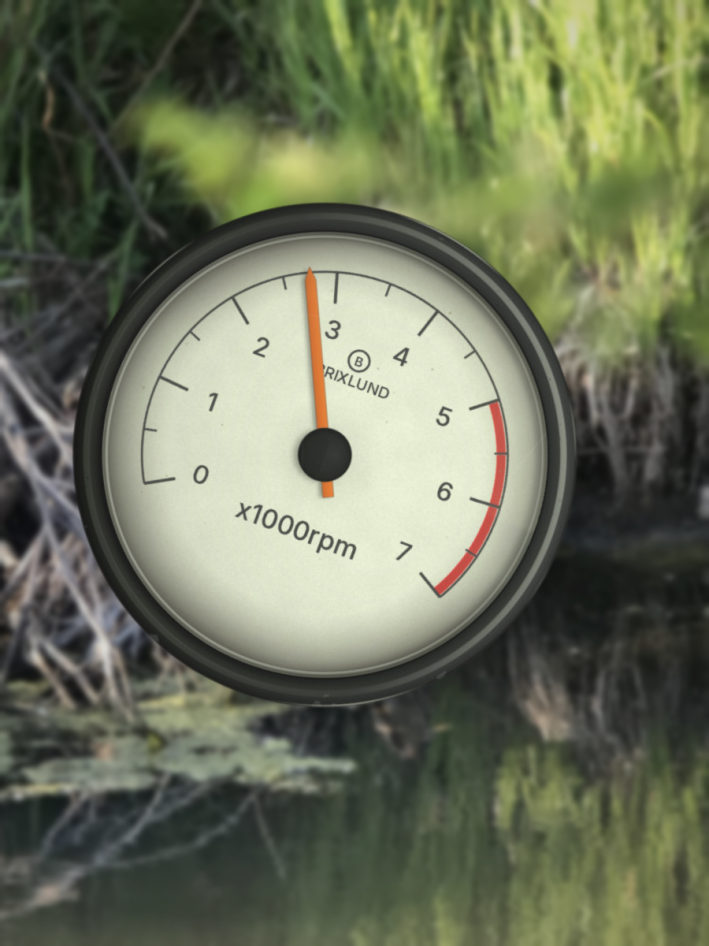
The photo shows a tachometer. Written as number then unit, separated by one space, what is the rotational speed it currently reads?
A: 2750 rpm
